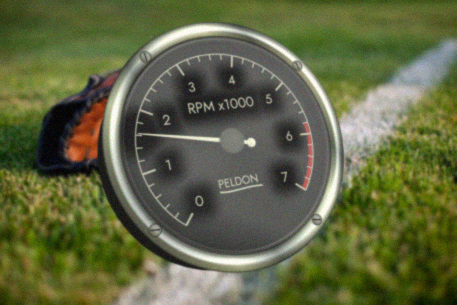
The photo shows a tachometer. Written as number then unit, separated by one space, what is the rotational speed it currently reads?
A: 1600 rpm
